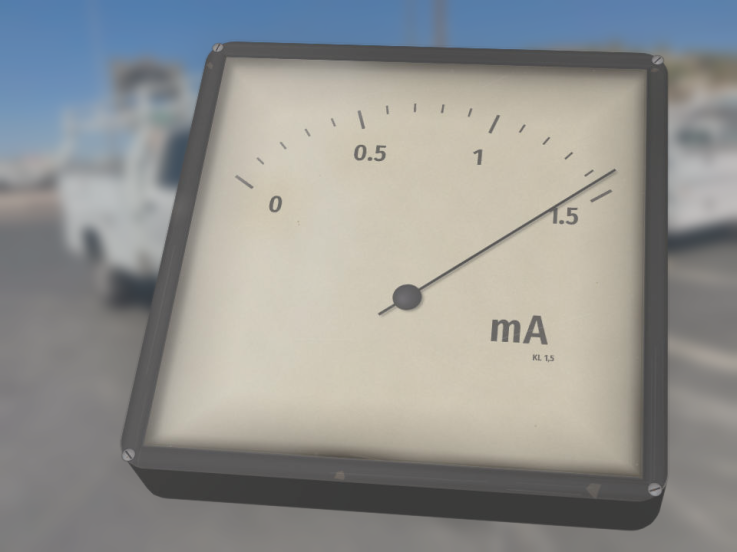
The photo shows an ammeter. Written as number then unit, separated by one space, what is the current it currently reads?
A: 1.45 mA
